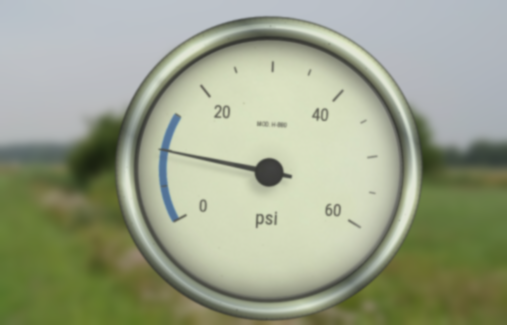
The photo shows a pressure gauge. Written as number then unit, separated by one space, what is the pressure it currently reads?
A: 10 psi
